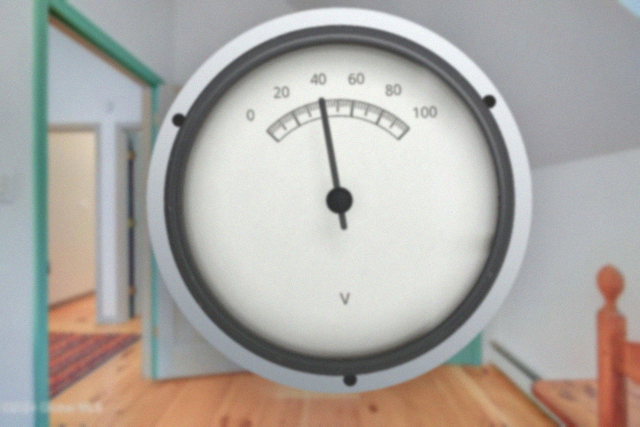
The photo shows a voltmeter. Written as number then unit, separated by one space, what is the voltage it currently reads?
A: 40 V
